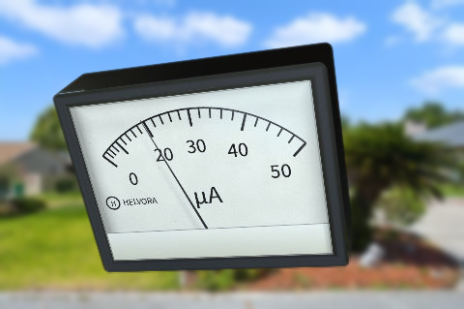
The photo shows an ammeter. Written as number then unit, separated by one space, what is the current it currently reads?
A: 20 µA
